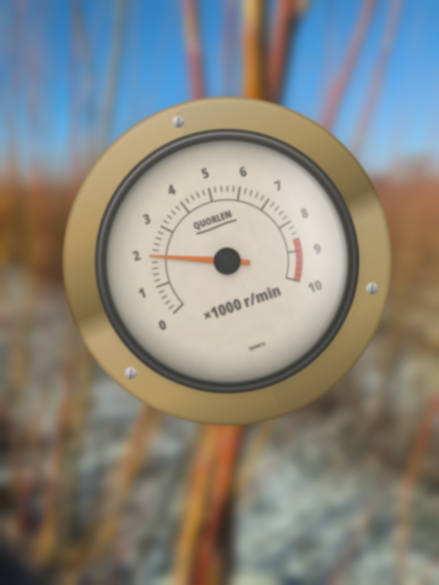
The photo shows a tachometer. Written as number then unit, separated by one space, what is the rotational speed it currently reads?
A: 2000 rpm
